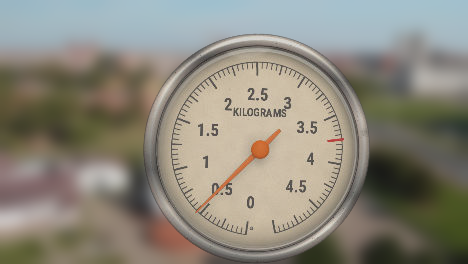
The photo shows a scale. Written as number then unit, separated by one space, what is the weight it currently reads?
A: 0.55 kg
